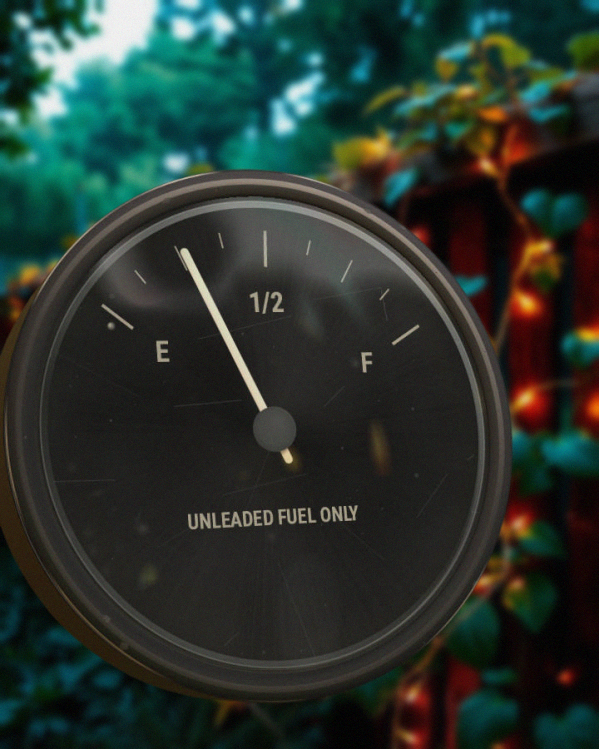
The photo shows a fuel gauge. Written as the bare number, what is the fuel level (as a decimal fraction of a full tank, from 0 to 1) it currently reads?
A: 0.25
